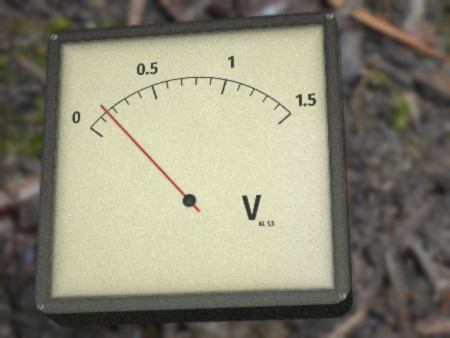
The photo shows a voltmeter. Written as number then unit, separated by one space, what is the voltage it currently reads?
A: 0.15 V
